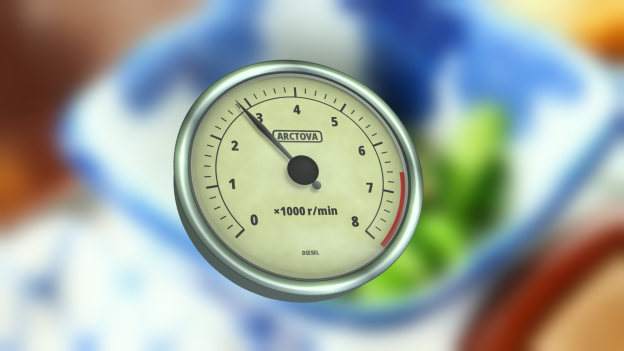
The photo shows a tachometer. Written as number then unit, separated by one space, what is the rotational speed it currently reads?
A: 2800 rpm
